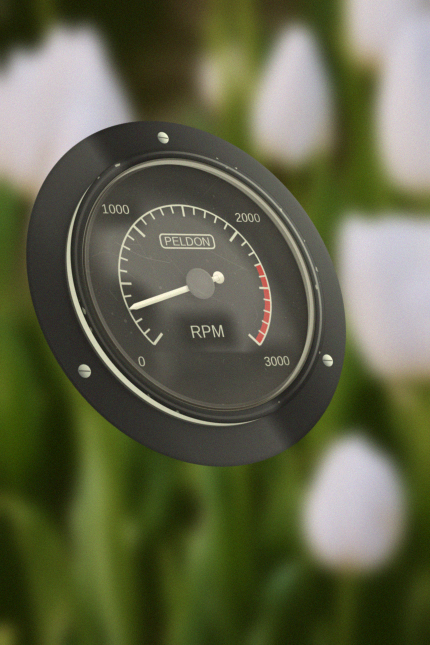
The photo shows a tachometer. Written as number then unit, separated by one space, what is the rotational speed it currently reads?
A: 300 rpm
